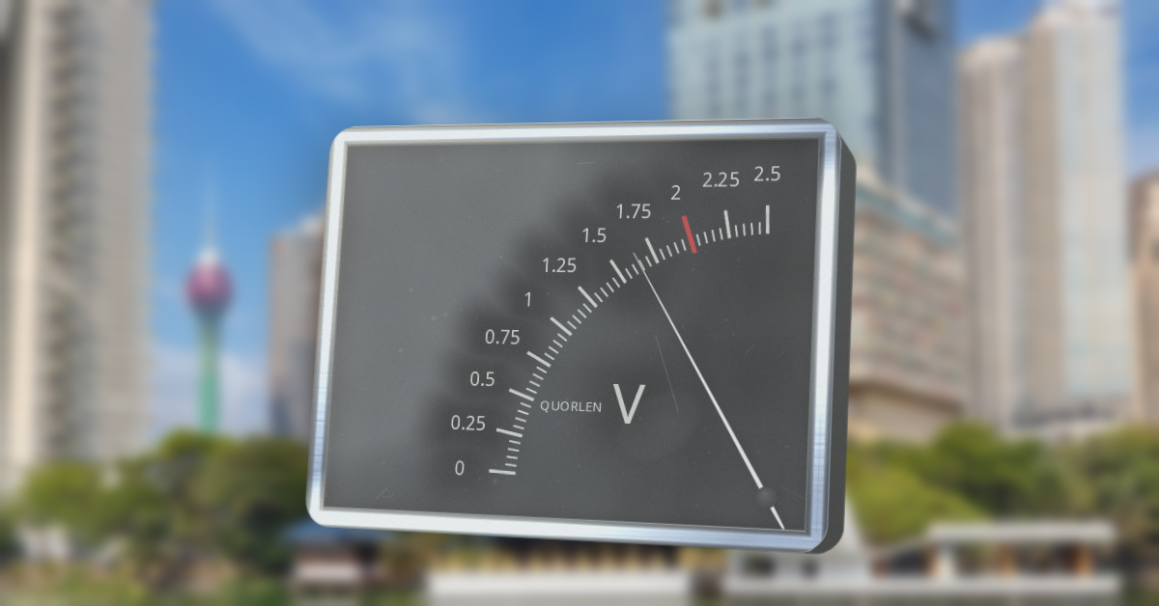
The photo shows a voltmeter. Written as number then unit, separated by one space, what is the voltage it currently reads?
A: 1.65 V
